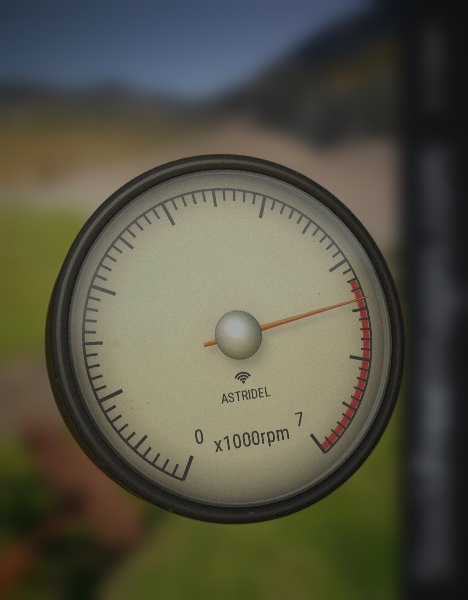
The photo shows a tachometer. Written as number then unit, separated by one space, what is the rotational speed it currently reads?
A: 5400 rpm
